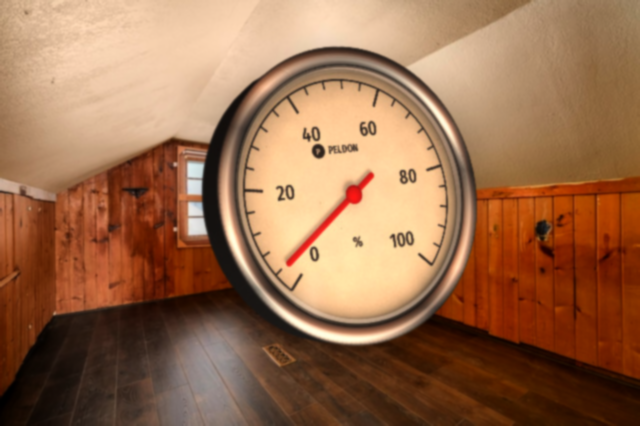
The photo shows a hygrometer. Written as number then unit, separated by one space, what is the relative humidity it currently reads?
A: 4 %
